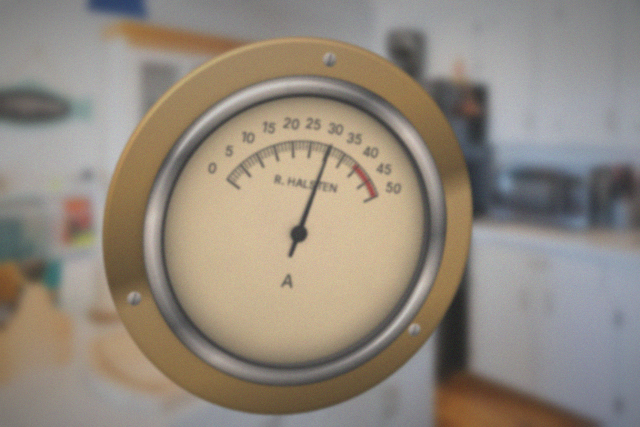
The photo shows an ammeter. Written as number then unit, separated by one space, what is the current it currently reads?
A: 30 A
